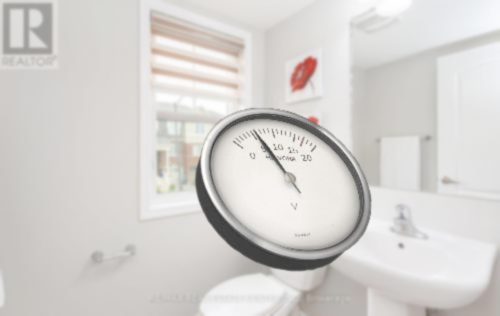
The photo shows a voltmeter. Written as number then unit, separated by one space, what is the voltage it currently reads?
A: 5 V
